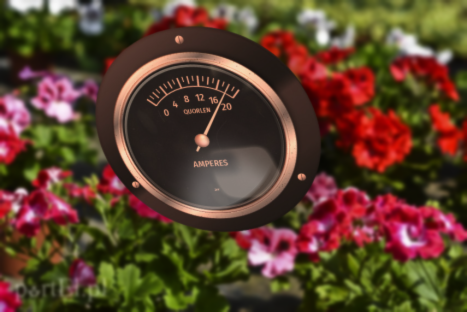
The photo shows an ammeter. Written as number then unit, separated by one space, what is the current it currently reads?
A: 18 A
